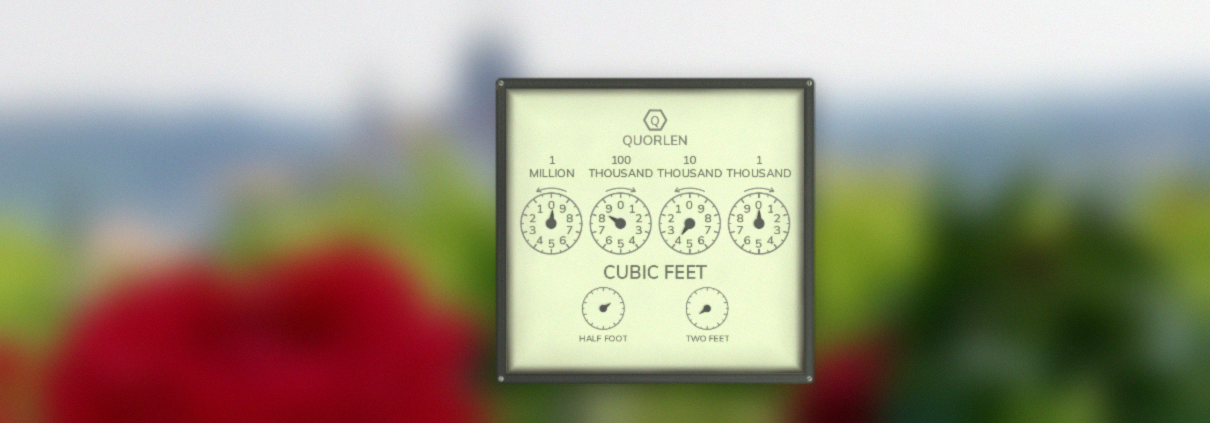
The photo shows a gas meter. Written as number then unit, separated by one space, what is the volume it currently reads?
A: 984000 ft³
